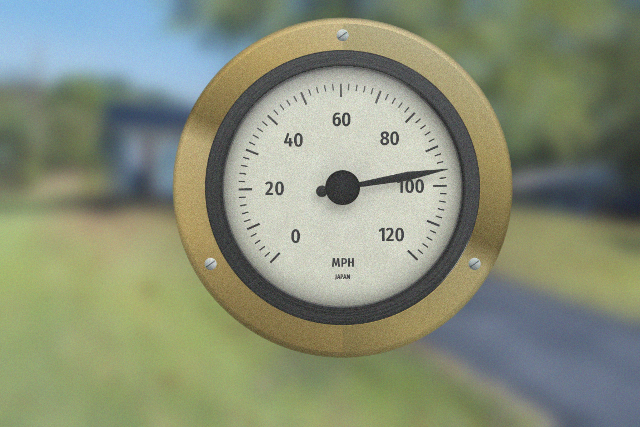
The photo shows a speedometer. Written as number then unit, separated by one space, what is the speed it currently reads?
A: 96 mph
